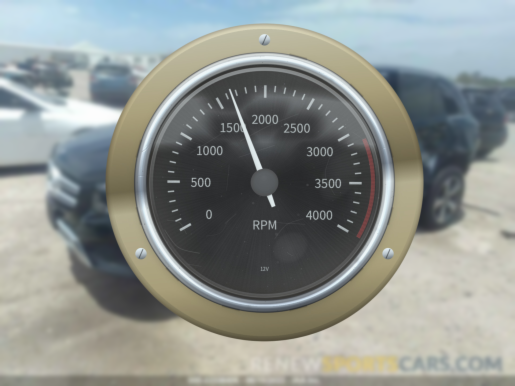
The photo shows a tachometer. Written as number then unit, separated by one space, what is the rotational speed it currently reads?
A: 1650 rpm
